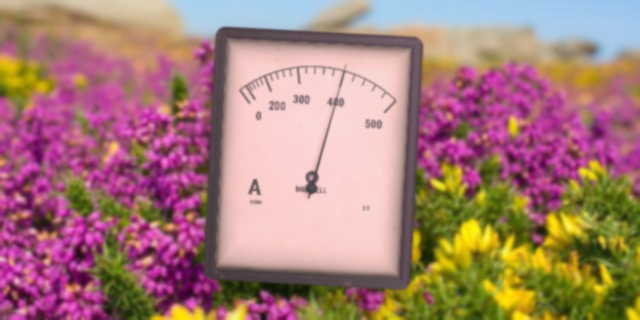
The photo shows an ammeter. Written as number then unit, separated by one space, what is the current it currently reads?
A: 400 A
